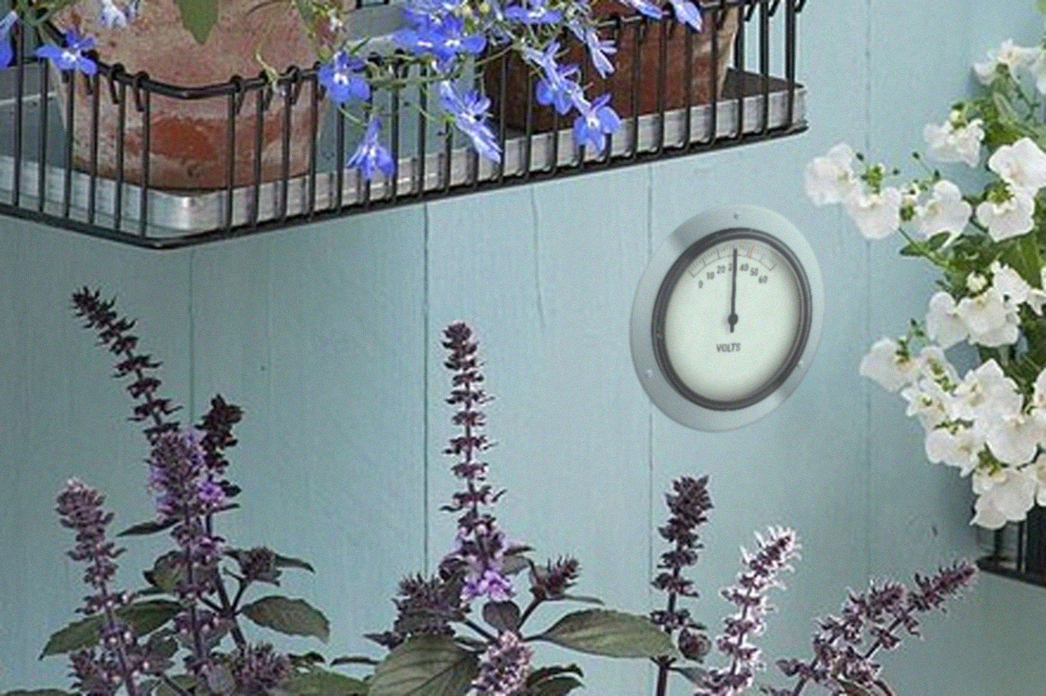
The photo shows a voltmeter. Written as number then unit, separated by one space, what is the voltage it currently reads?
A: 30 V
